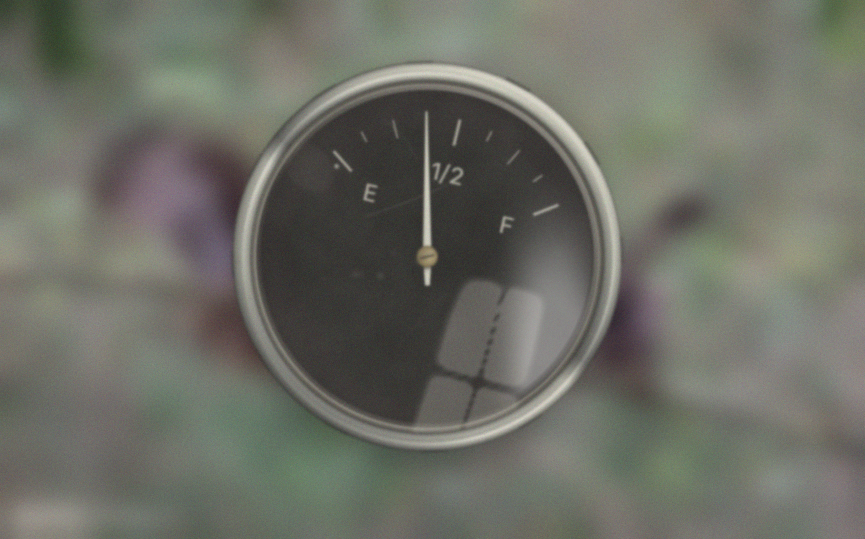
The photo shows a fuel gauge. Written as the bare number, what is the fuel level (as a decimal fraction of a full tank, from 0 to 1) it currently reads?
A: 0.375
